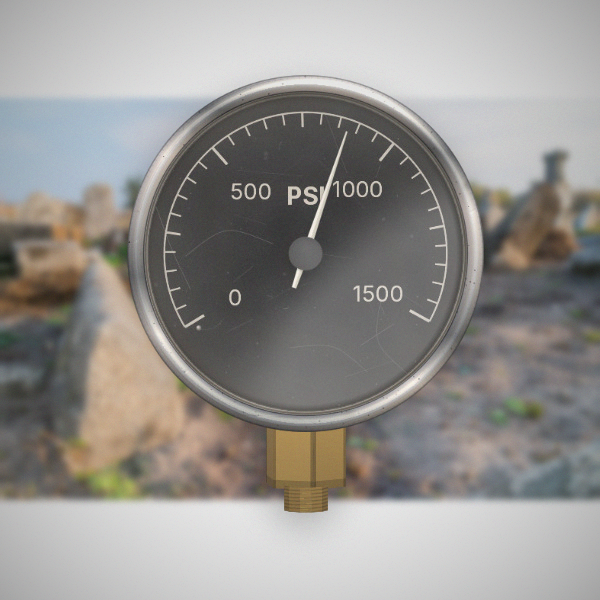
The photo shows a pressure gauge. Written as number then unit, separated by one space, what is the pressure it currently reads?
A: 875 psi
